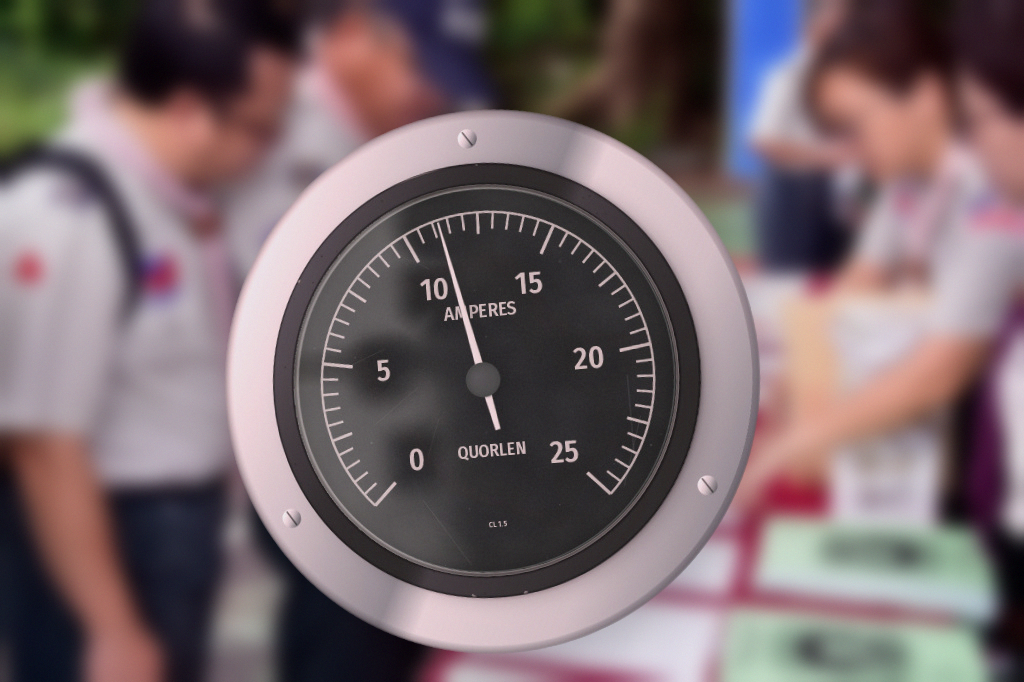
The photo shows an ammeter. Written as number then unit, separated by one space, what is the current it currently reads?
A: 11.25 A
